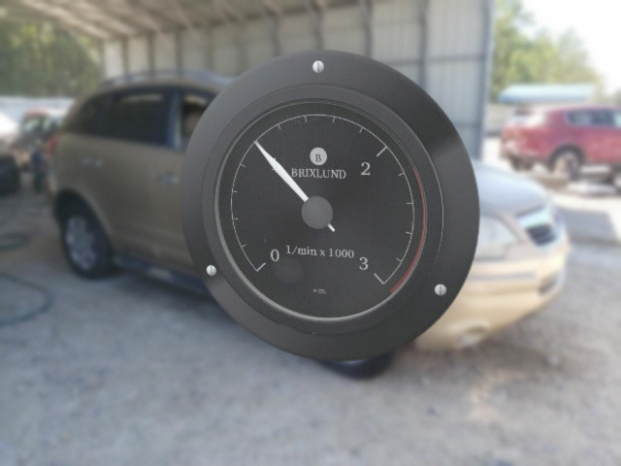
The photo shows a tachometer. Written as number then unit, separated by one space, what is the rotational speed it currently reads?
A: 1000 rpm
